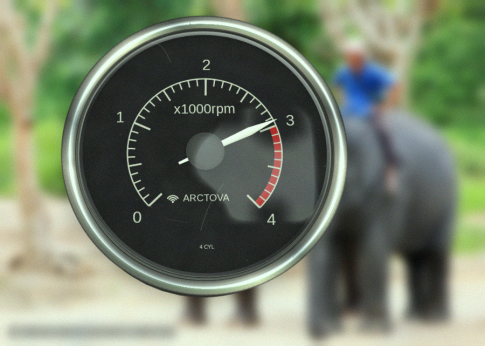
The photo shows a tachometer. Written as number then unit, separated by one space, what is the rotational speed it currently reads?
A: 2950 rpm
